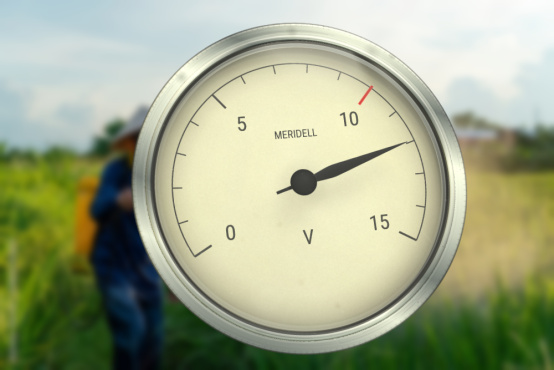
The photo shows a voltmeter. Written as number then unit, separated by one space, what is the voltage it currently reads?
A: 12 V
